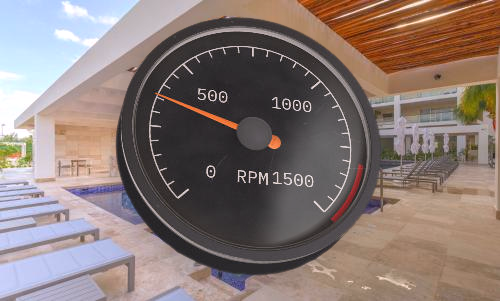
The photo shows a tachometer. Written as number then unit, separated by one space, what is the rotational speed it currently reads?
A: 350 rpm
